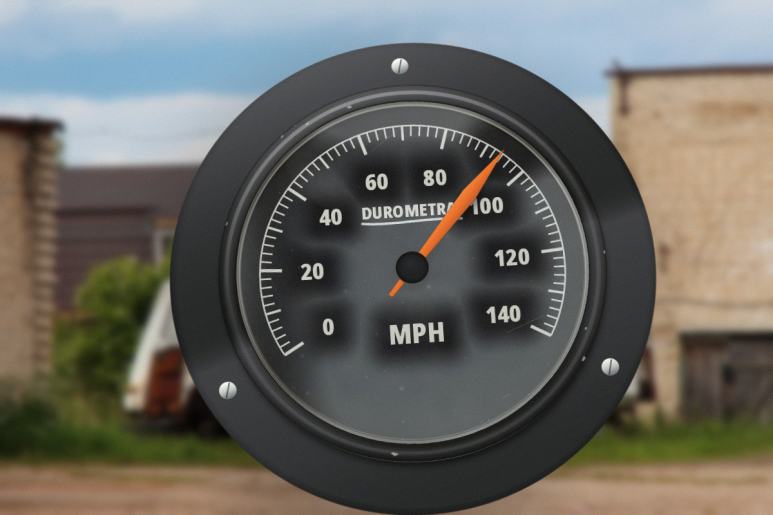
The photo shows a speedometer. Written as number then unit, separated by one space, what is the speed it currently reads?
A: 94 mph
